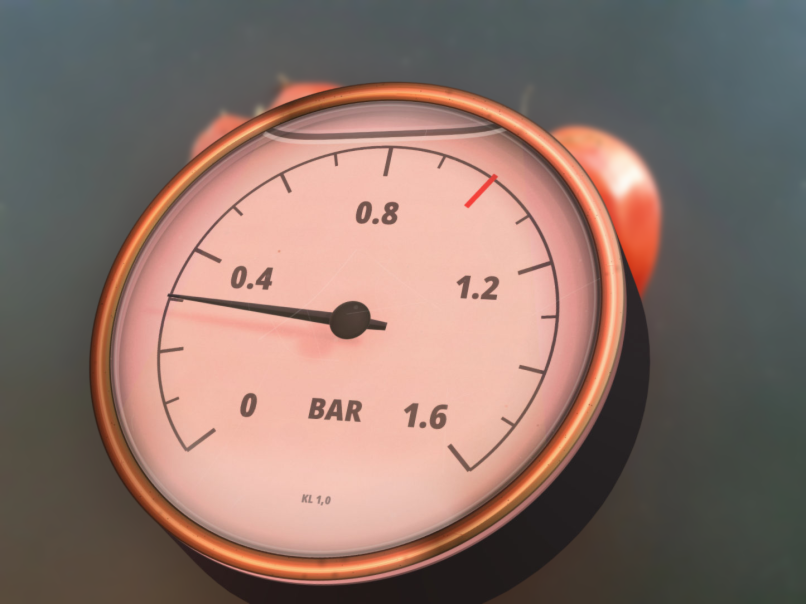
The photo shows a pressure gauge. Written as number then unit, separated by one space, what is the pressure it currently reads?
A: 0.3 bar
